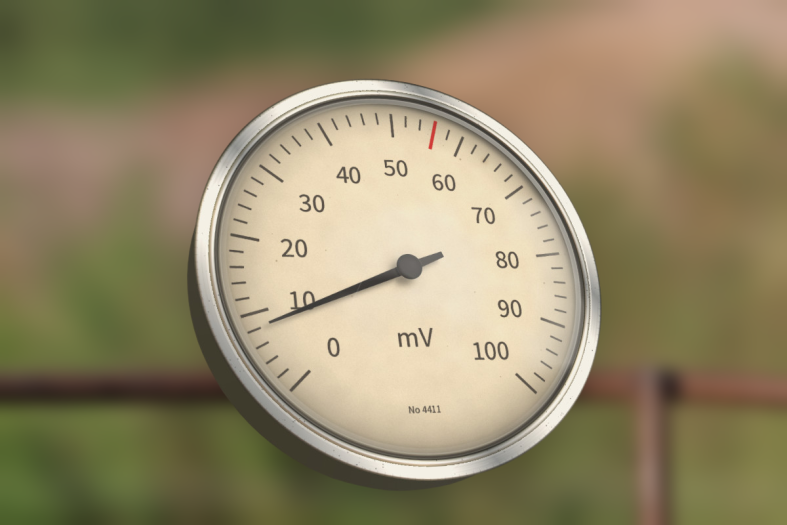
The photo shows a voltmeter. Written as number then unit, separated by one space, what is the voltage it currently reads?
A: 8 mV
